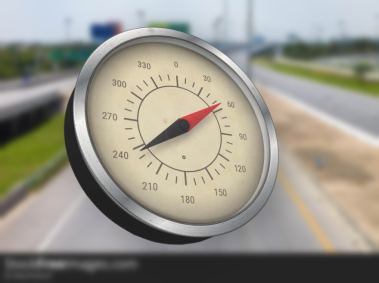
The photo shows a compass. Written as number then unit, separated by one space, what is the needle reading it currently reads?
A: 55 °
